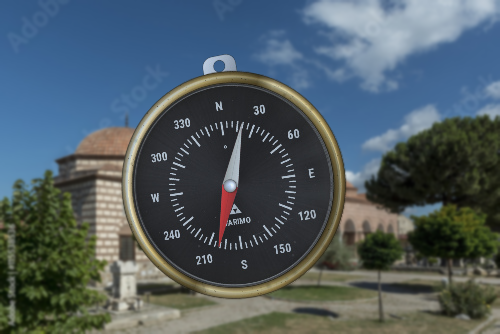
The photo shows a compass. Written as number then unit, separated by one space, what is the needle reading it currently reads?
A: 200 °
